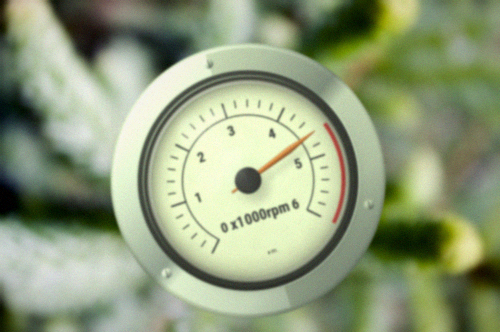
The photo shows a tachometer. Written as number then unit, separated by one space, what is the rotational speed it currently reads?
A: 4600 rpm
